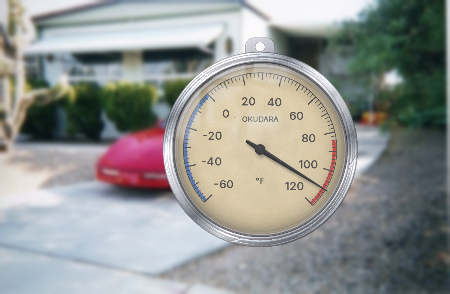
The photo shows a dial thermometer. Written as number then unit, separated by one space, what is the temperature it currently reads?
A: 110 °F
